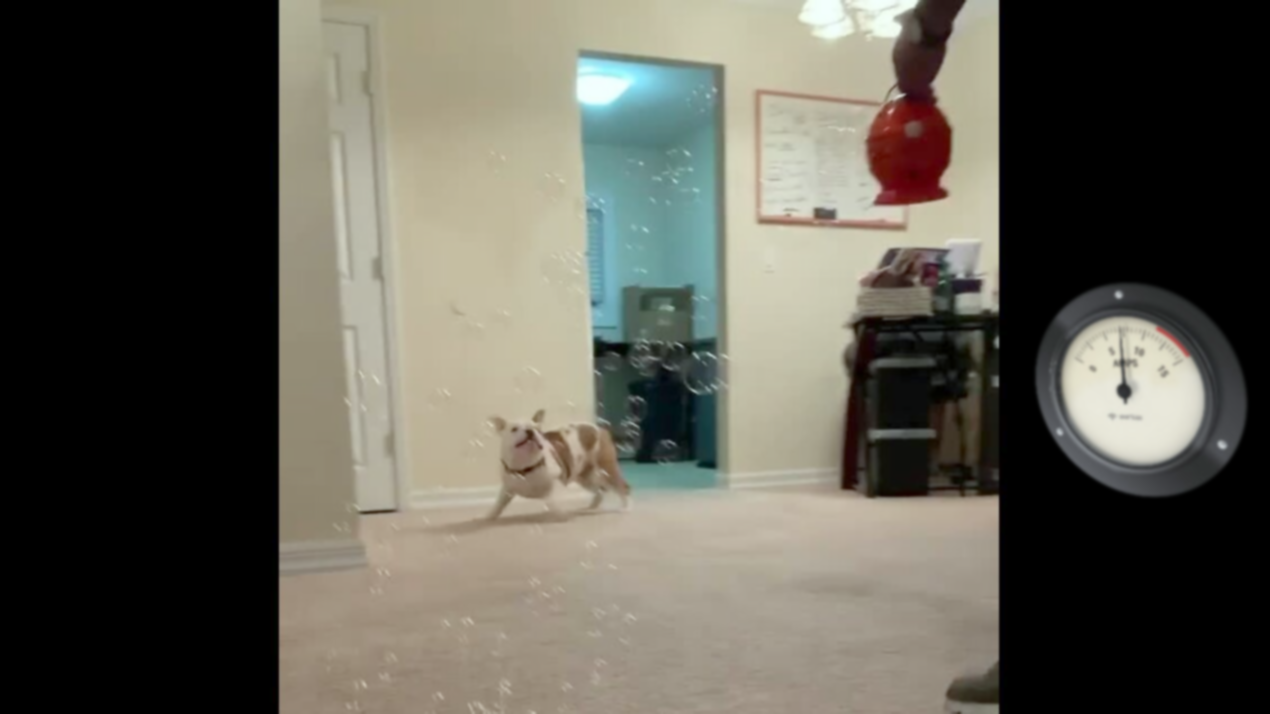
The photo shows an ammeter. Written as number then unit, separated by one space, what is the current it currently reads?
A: 7.5 A
